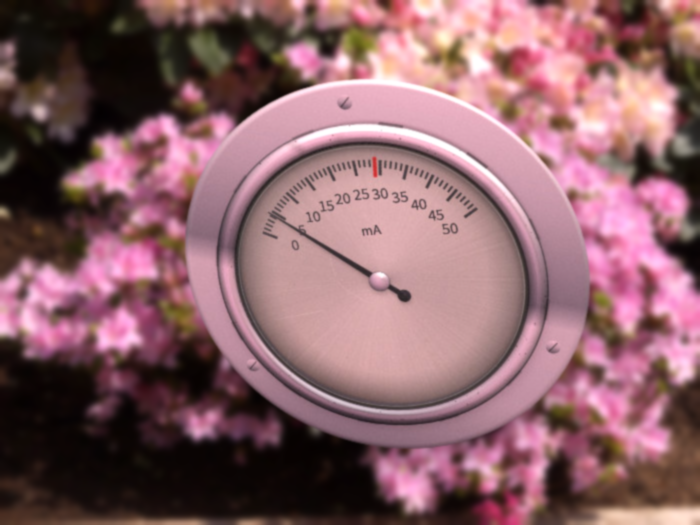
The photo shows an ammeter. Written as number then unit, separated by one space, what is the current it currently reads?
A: 5 mA
